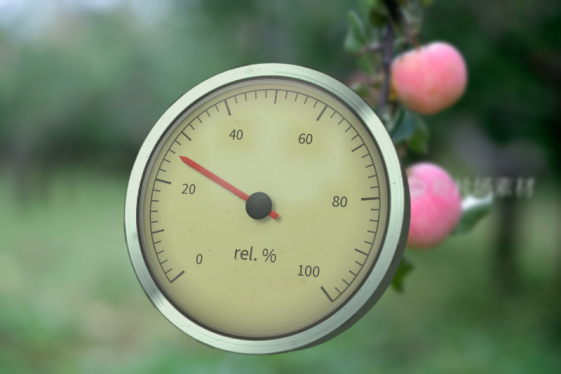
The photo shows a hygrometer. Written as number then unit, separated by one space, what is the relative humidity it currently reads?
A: 26 %
